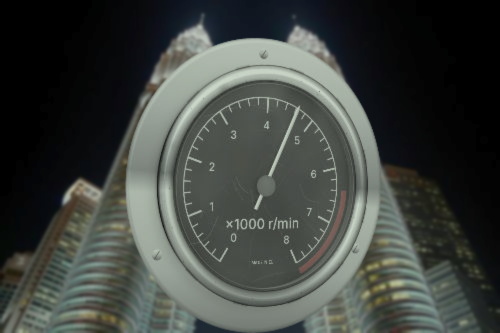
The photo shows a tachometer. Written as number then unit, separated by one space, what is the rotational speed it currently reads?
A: 4600 rpm
